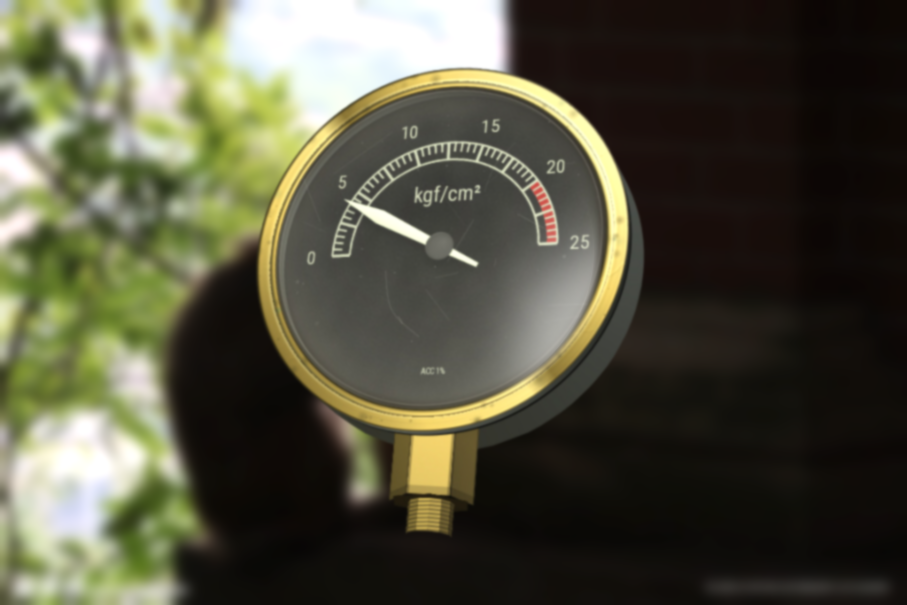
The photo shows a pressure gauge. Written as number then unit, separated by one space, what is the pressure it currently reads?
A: 4 kg/cm²
